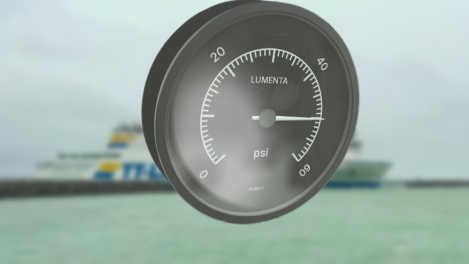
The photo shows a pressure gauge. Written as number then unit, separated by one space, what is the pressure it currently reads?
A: 50 psi
